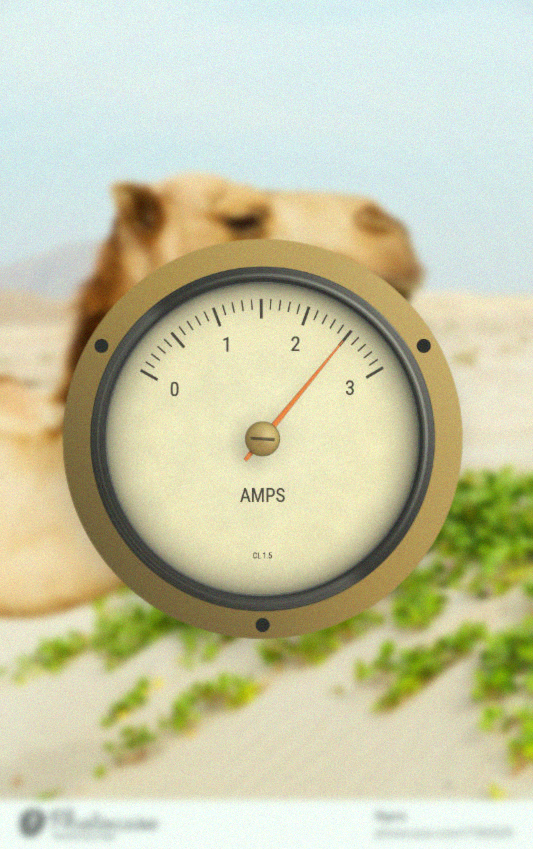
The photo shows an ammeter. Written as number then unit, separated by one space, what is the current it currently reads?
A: 2.5 A
